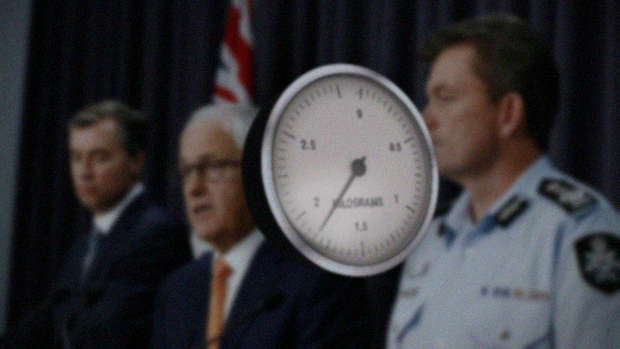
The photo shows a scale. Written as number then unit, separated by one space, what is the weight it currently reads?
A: 1.85 kg
